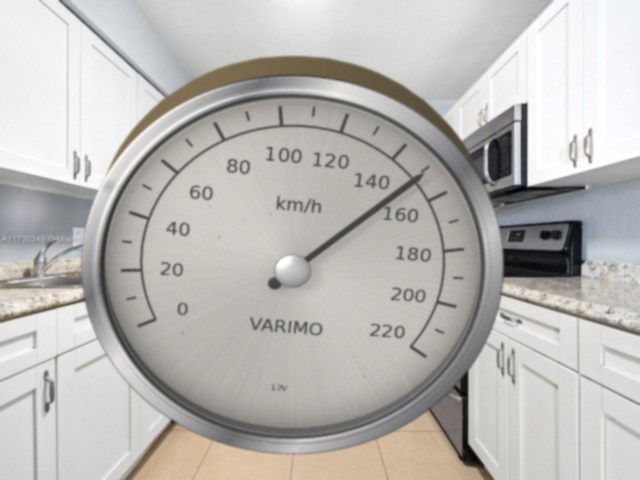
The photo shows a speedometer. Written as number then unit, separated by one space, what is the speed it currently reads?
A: 150 km/h
